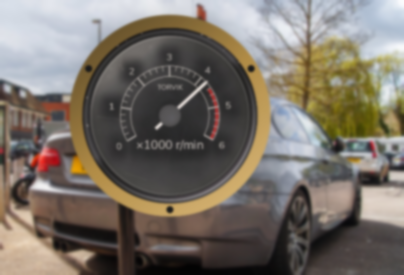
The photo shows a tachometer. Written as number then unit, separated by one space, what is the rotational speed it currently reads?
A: 4200 rpm
